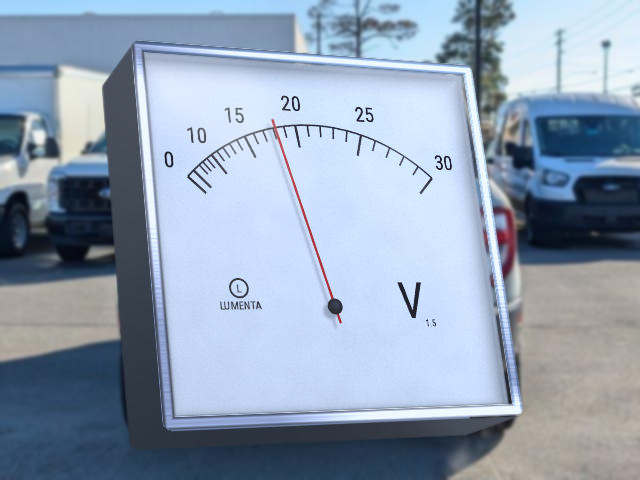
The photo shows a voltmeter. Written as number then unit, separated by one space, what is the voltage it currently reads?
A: 18 V
